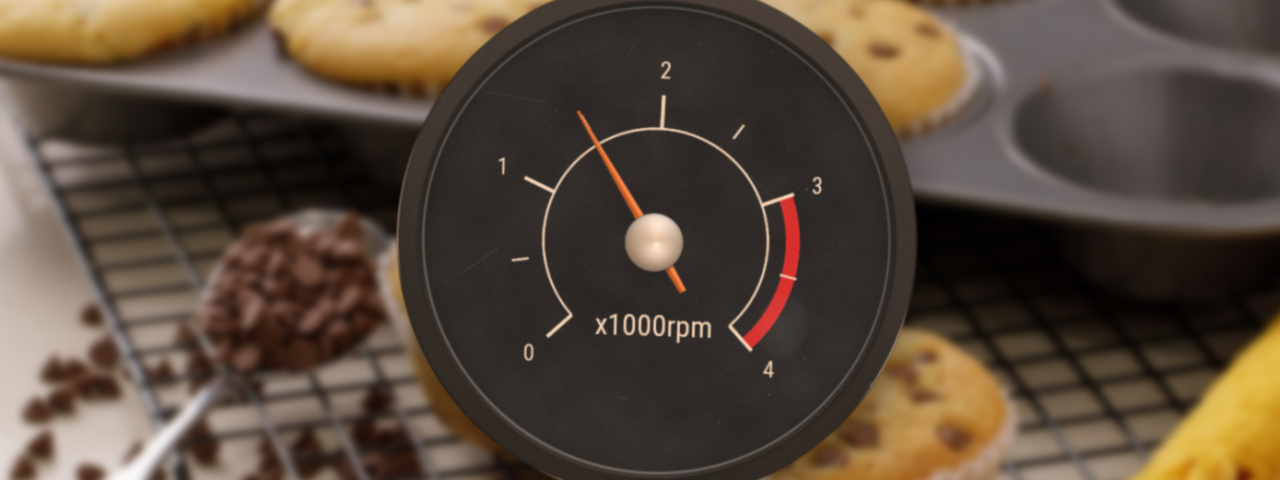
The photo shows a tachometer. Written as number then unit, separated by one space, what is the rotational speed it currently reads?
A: 1500 rpm
